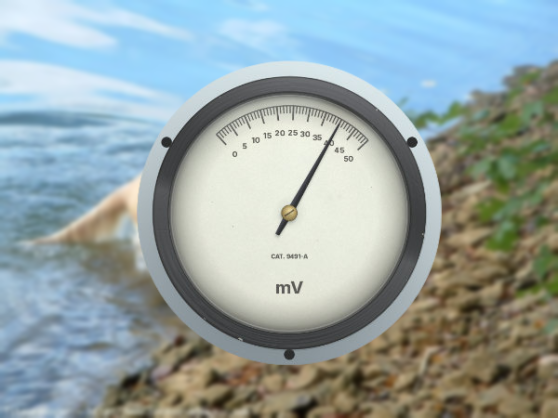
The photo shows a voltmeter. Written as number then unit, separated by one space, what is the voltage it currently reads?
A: 40 mV
